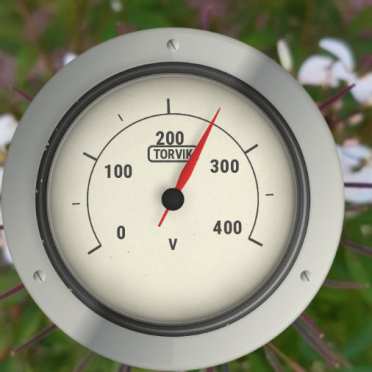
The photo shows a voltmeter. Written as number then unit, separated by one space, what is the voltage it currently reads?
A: 250 V
